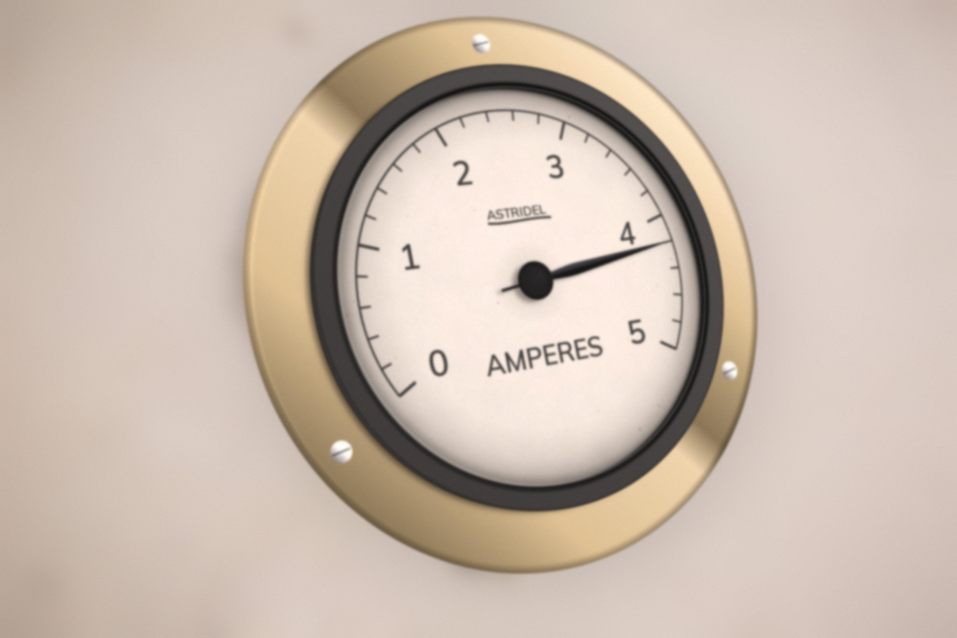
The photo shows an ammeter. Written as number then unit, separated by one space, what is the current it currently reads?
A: 4.2 A
